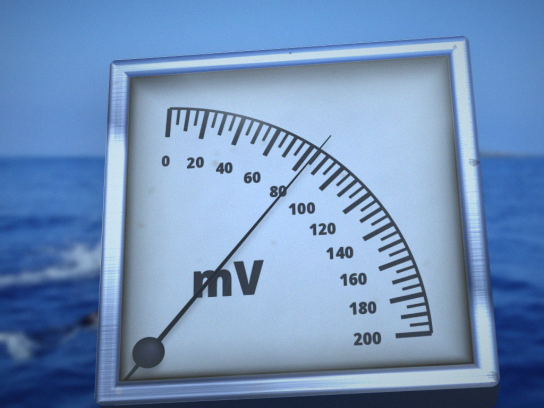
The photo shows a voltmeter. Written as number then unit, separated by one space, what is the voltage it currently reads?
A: 85 mV
